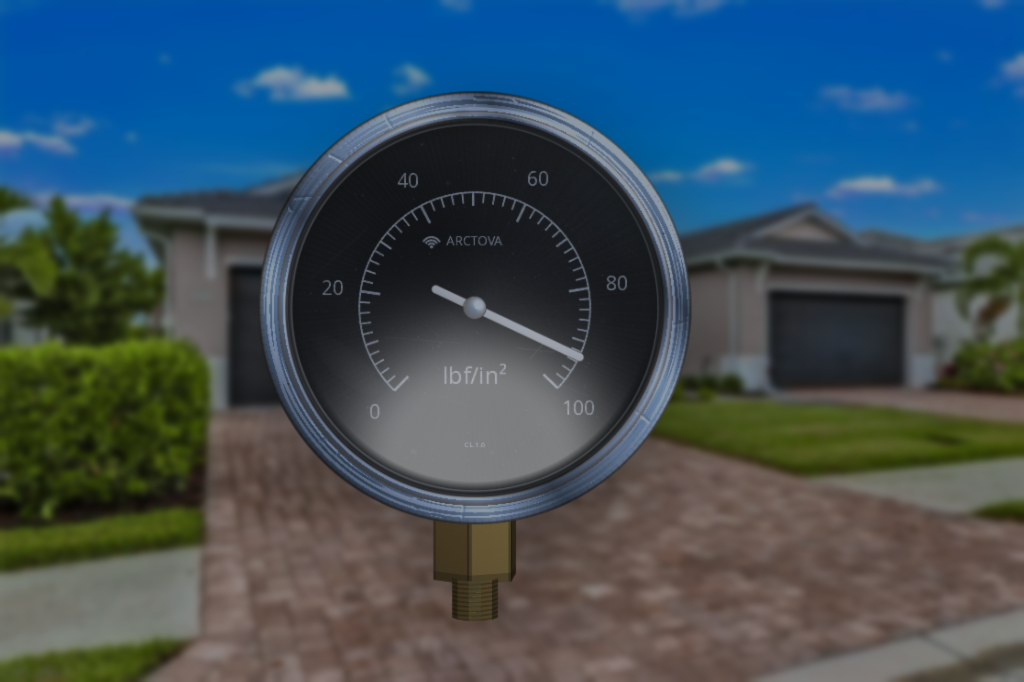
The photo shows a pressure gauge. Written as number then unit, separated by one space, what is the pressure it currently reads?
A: 93 psi
